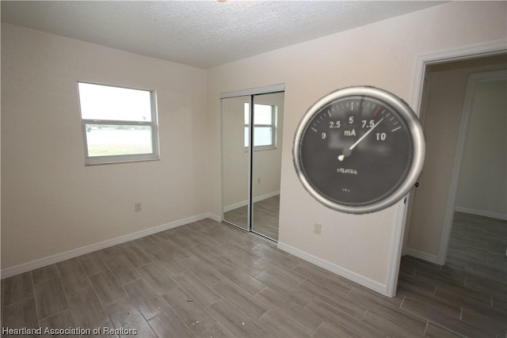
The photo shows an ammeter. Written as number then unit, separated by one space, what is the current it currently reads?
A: 8.5 mA
